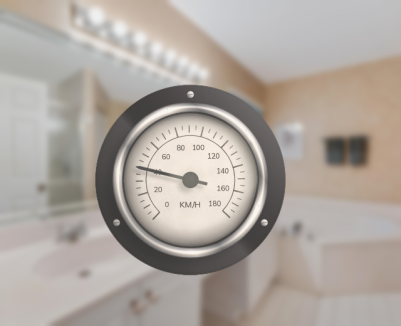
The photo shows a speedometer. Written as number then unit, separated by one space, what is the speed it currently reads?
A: 40 km/h
